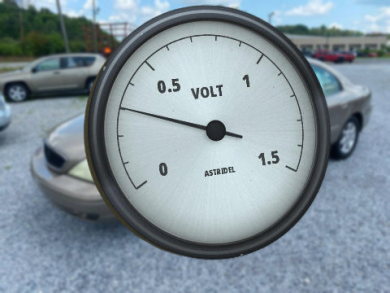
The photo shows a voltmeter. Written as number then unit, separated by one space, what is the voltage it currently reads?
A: 0.3 V
